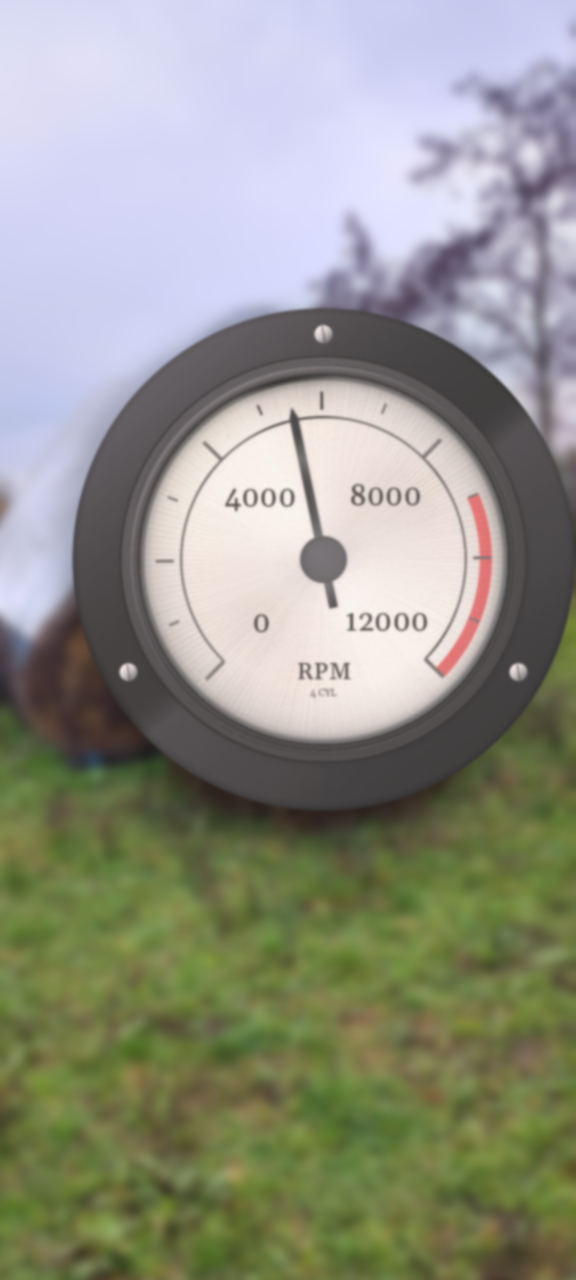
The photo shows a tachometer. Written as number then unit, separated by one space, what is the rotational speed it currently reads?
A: 5500 rpm
